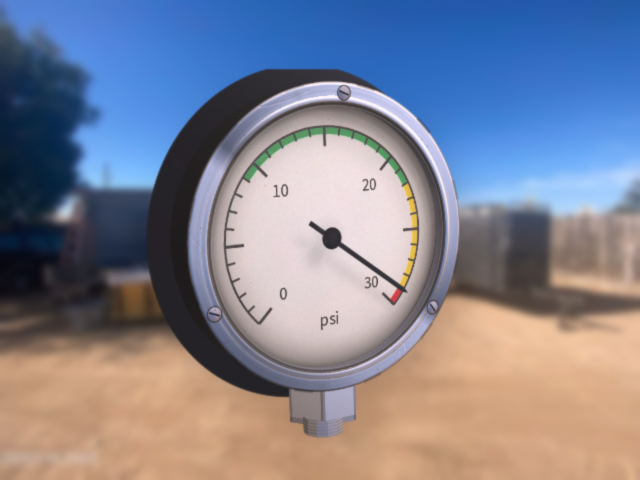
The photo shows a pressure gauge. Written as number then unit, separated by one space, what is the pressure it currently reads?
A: 29 psi
